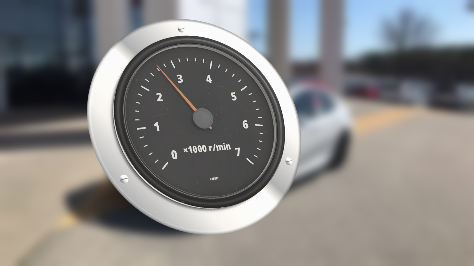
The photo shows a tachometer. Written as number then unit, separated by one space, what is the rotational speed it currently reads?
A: 2600 rpm
